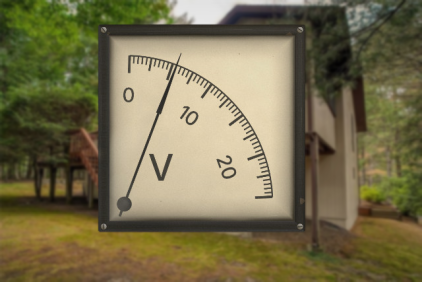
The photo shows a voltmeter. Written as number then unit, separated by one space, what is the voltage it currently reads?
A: 5.5 V
